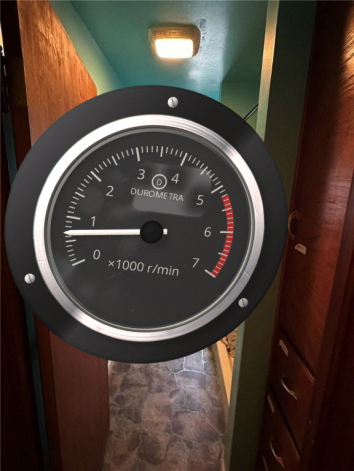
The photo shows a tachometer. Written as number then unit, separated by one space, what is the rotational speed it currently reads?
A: 700 rpm
